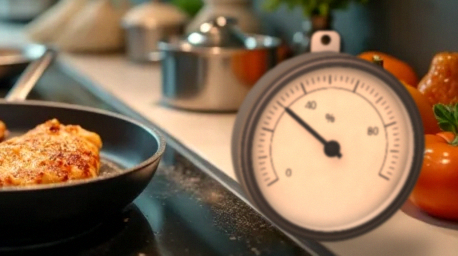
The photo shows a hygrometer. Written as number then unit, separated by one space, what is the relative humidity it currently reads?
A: 30 %
